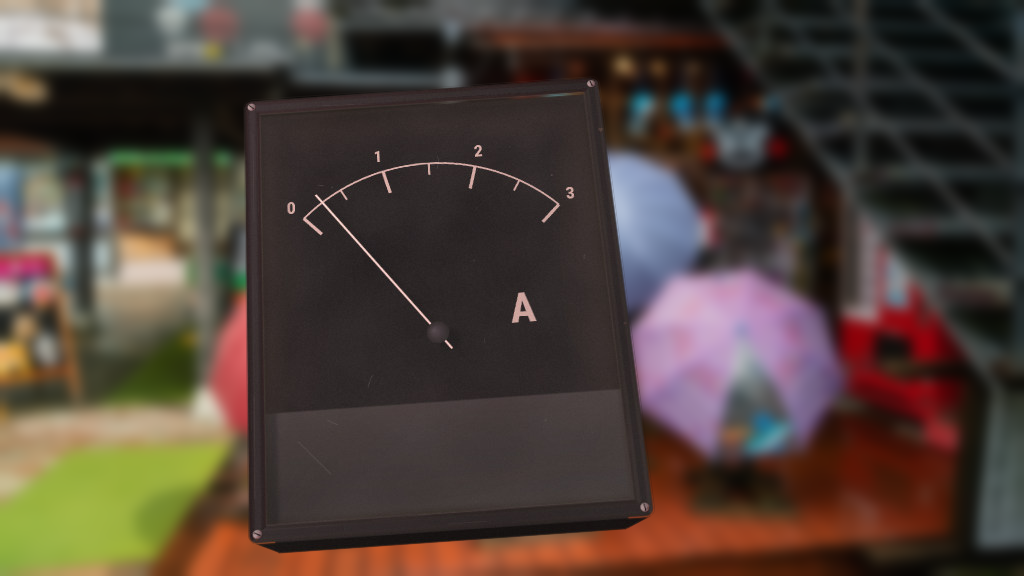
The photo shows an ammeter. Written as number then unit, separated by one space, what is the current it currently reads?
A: 0.25 A
